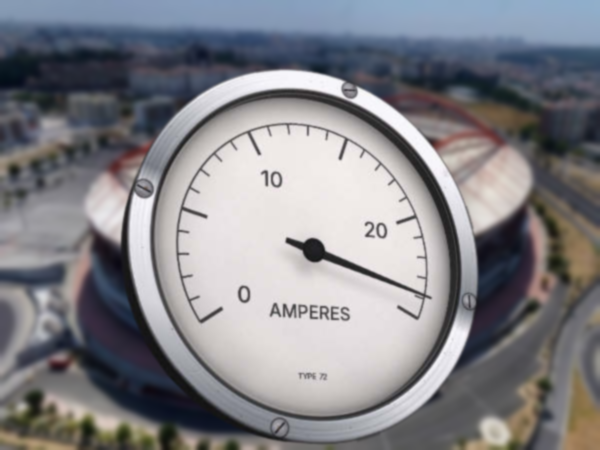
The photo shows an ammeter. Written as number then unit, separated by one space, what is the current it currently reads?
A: 24 A
